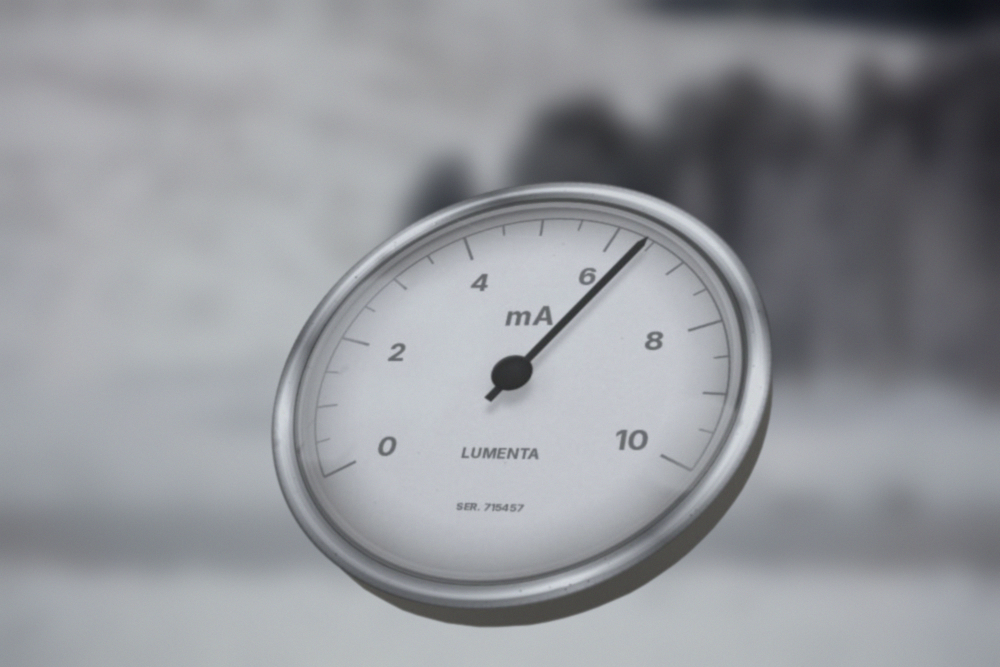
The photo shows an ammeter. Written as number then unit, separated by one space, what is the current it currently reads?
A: 6.5 mA
